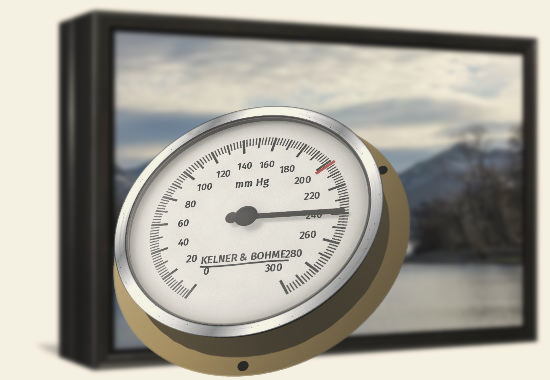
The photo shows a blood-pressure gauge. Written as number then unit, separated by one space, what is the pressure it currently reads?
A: 240 mmHg
